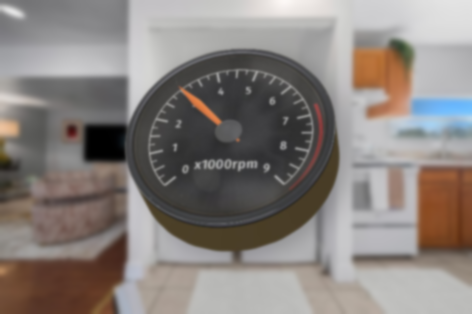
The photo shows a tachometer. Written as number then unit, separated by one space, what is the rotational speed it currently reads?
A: 3000 rpm
